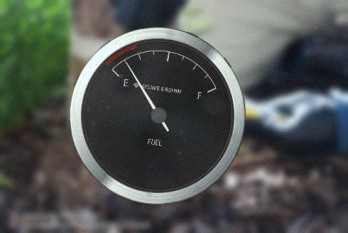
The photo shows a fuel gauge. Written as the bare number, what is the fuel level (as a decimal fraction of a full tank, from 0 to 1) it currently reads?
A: 0.125
